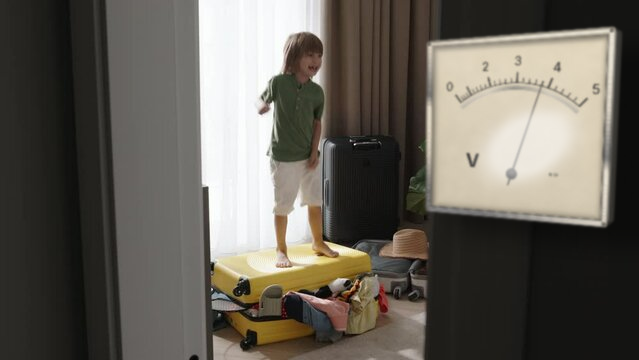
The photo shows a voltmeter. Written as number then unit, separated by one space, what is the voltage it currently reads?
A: 3.8 V
